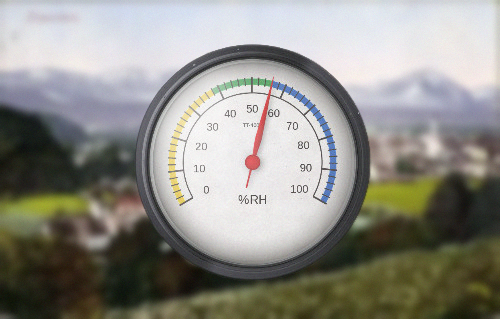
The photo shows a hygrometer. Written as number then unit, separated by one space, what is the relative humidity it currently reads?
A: 56 %
